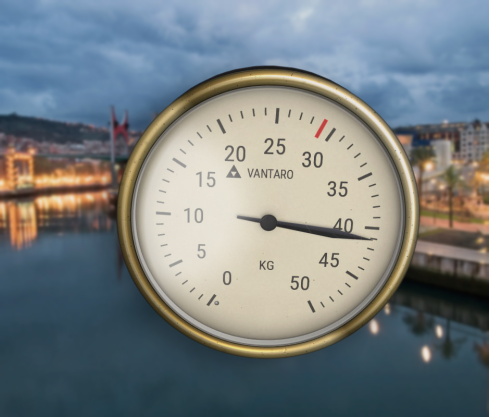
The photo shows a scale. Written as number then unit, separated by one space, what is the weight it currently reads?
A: 41 kg
